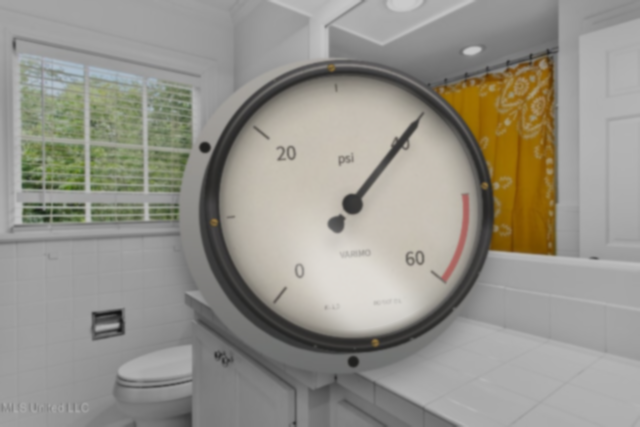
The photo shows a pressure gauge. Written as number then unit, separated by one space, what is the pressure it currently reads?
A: 40 psi
